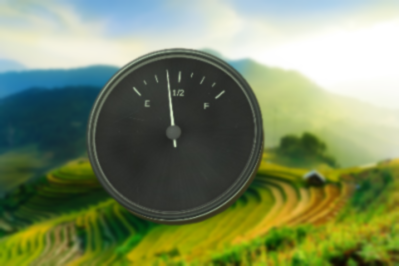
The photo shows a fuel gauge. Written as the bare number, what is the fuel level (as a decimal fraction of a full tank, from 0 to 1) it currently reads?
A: 0.375
